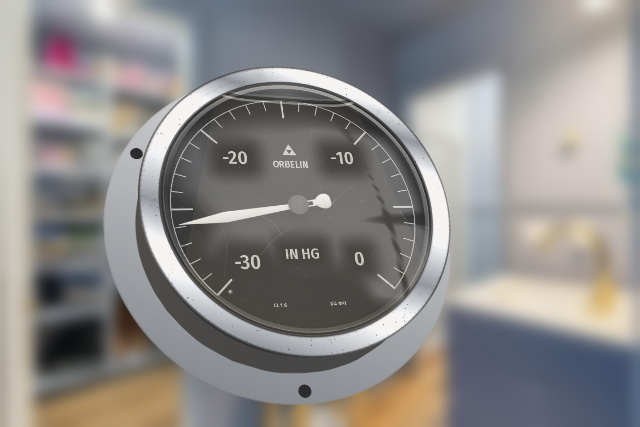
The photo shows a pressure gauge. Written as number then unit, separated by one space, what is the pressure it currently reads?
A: -26 inHg
